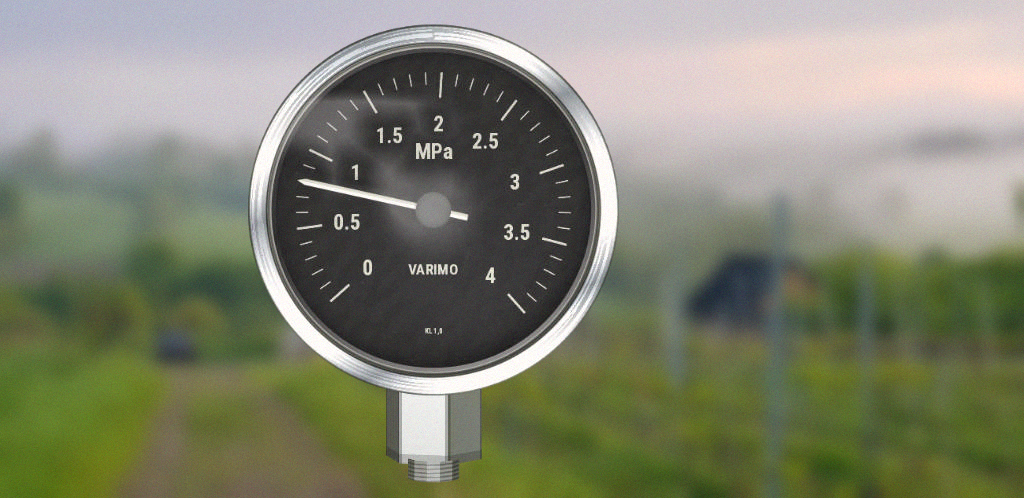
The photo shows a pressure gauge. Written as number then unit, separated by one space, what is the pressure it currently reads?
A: 0.8 MPa
